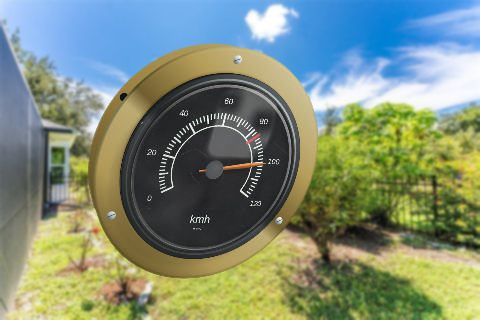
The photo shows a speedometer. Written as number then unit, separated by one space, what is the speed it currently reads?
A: 100 km/h
